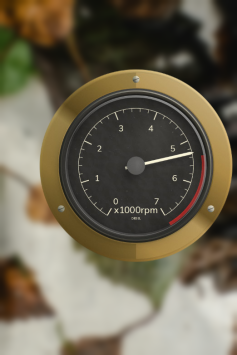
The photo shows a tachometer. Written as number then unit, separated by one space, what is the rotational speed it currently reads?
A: 5300 rpm
